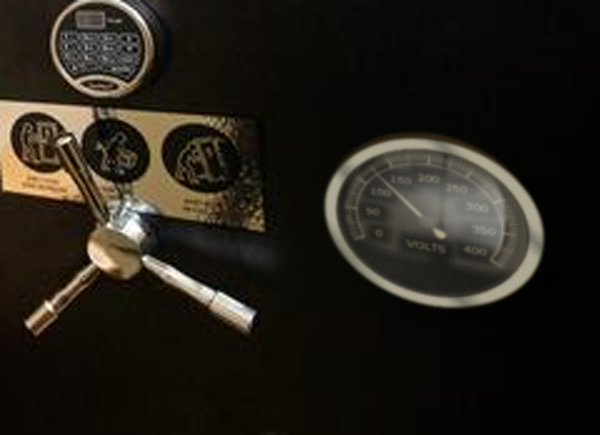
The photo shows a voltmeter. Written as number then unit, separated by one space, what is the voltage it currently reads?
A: 125 V
